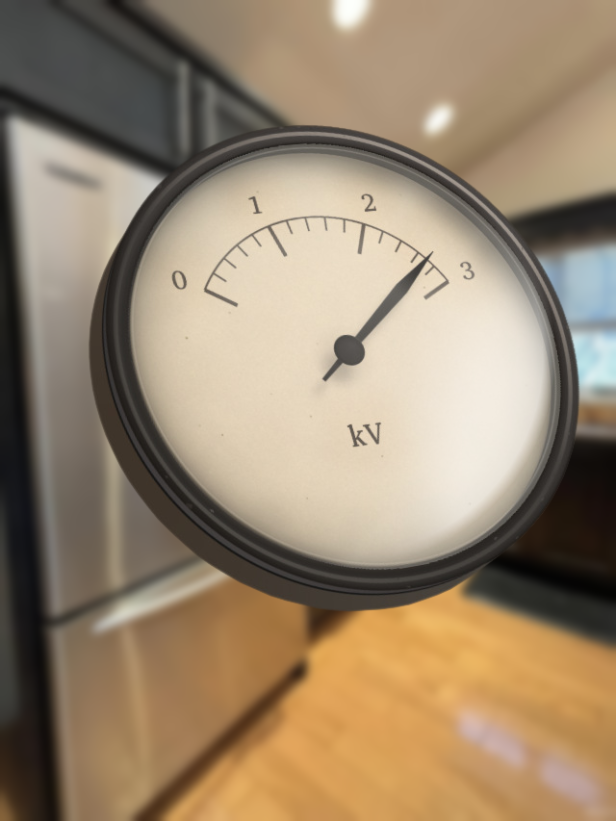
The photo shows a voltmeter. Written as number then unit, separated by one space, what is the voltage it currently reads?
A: 2.7 kV
